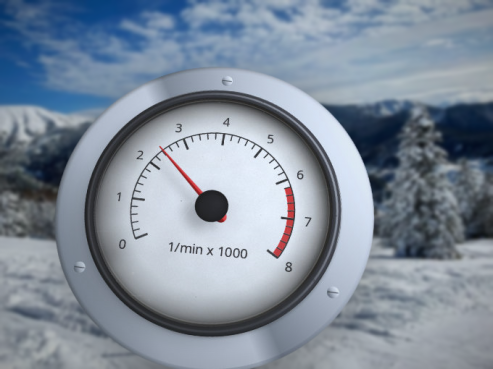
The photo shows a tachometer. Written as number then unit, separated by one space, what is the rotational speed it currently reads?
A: 2400 rpm
